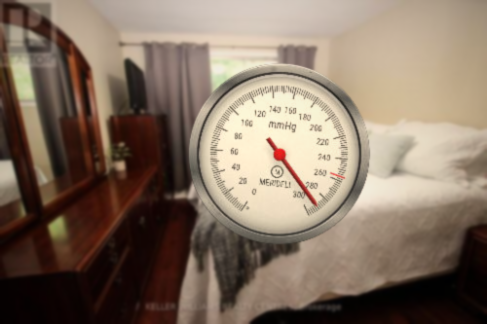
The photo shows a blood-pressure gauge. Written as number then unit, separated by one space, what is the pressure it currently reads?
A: 290 mmHg
